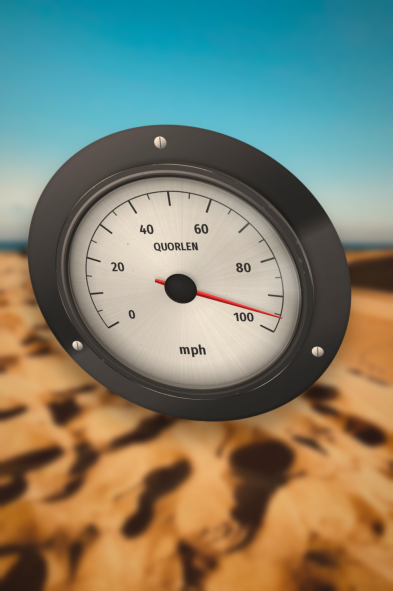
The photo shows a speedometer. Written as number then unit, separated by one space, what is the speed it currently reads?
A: 95 mph
